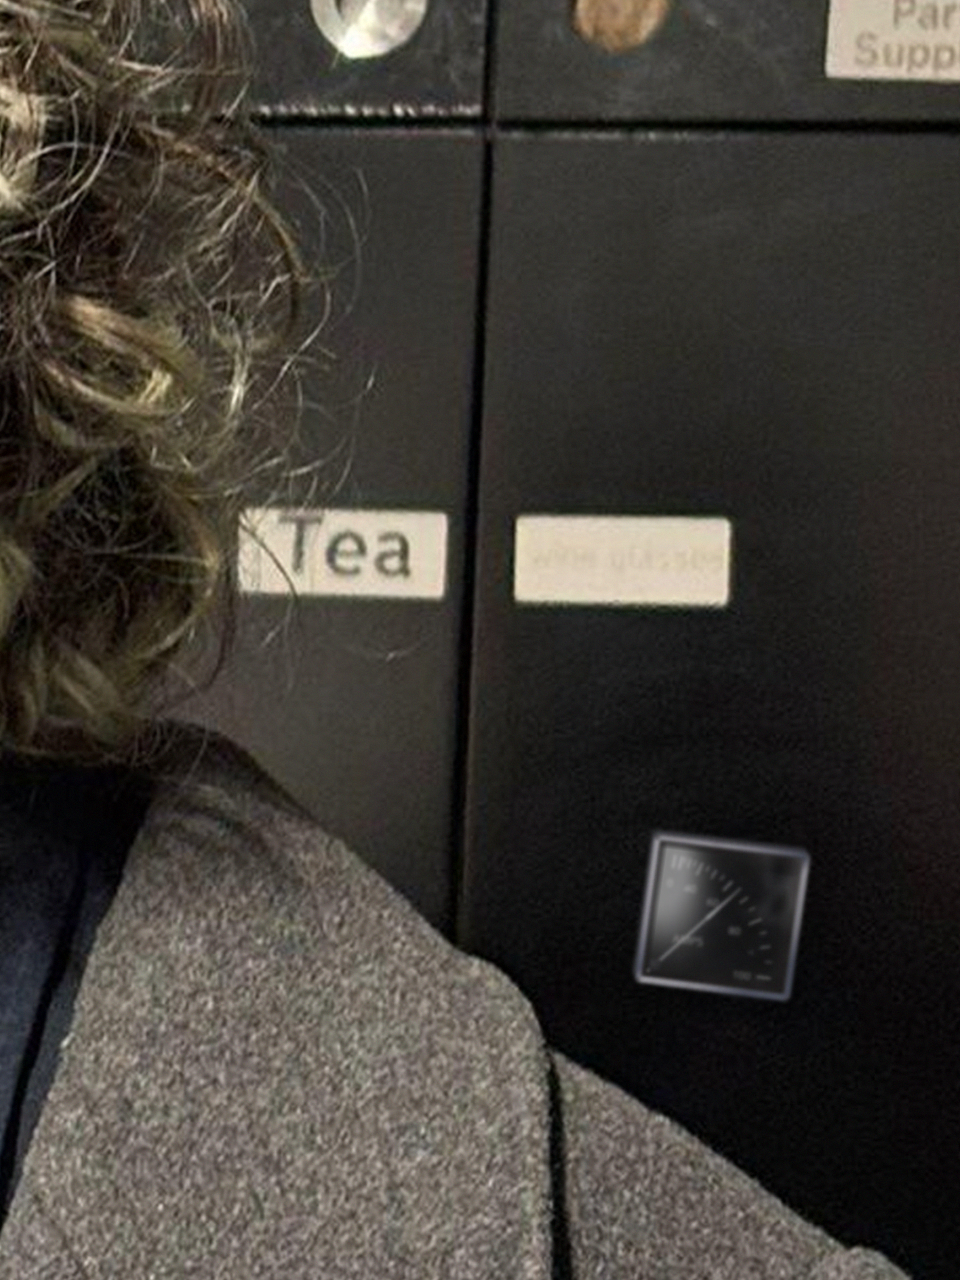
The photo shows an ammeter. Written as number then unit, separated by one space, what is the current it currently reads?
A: 65 A
